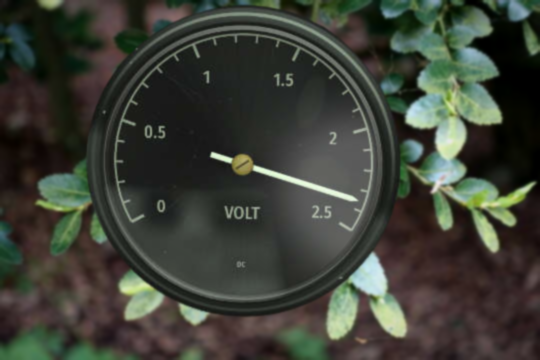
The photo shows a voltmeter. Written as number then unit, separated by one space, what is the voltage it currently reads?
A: 2.35 V
